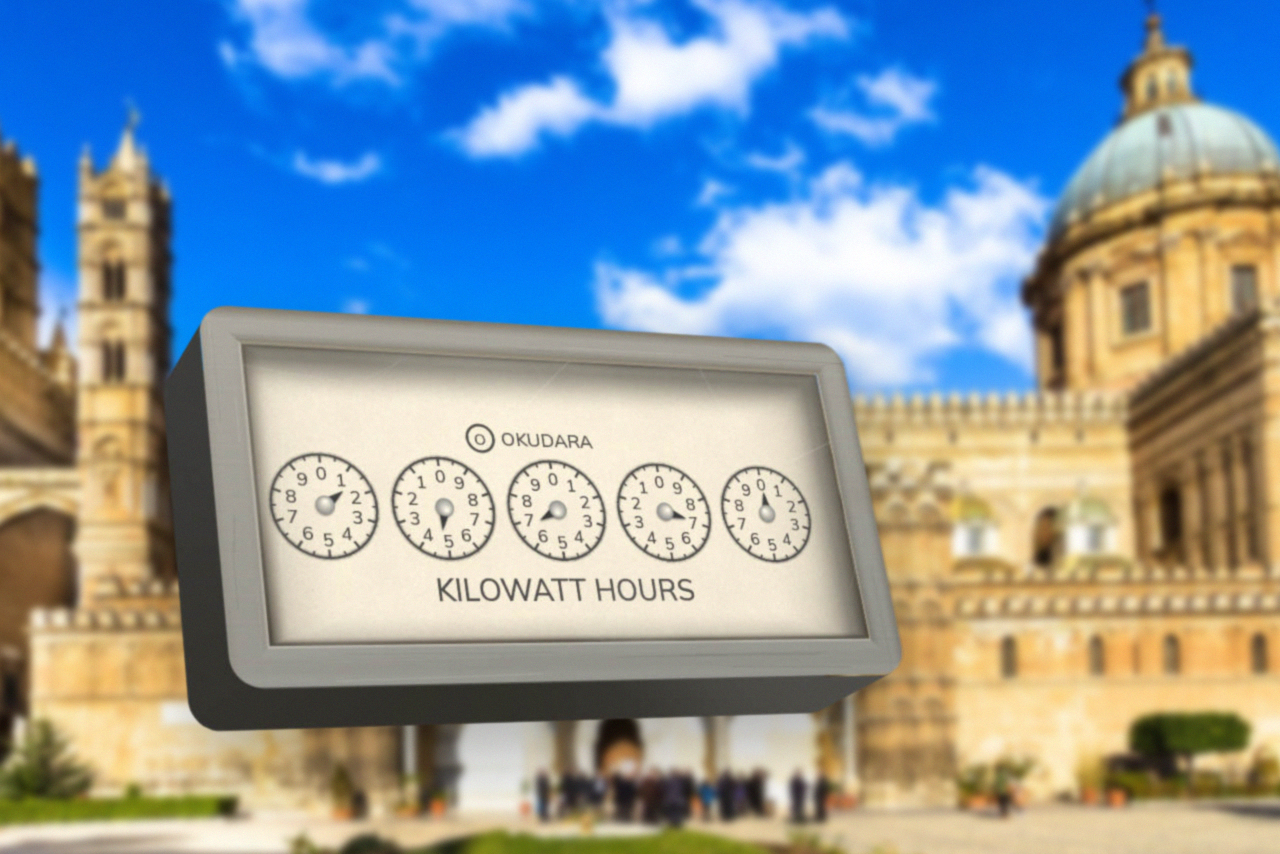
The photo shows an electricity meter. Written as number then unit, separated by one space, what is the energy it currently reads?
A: 14670 kWh
